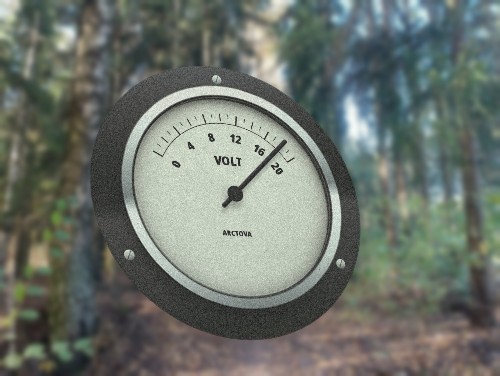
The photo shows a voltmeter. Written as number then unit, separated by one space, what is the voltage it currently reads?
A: 18 V
